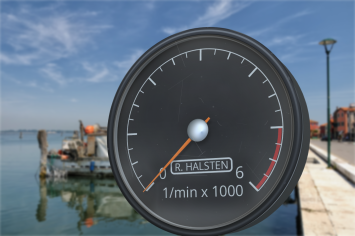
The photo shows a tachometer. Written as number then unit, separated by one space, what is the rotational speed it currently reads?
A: 0 rpm
